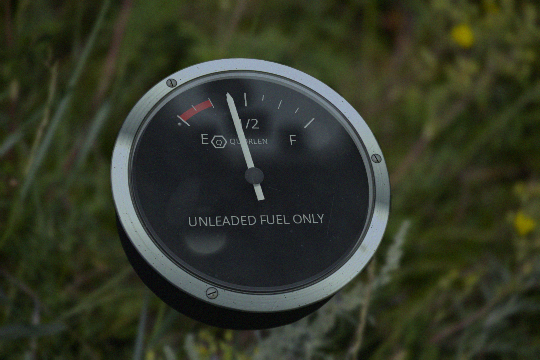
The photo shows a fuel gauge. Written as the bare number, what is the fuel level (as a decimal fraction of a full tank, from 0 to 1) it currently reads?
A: 0.375
